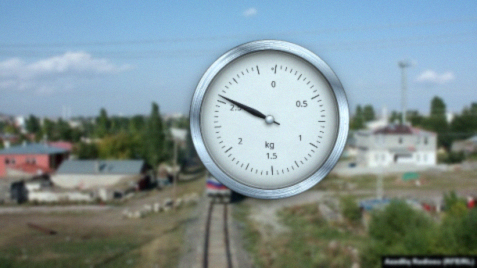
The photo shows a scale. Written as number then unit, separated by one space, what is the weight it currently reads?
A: 2.55 kg
